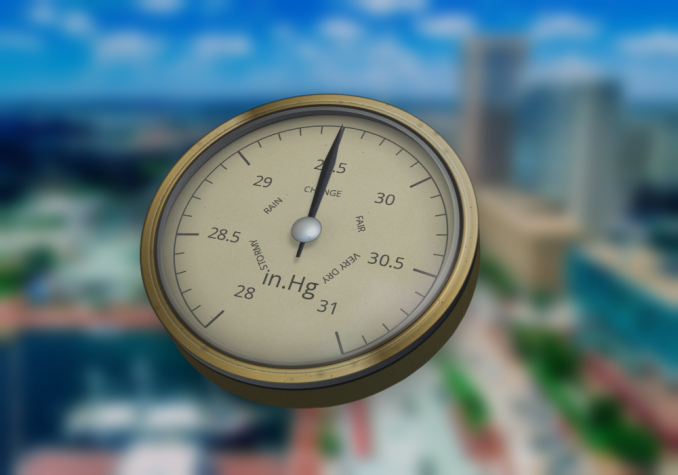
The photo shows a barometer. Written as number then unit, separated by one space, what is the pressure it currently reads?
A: 29.5 inHg
